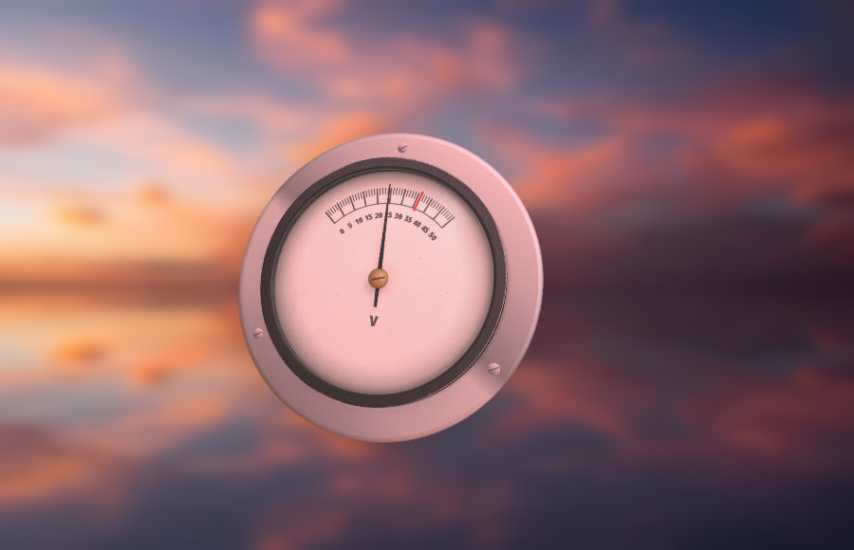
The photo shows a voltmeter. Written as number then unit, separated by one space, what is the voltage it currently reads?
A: 25 V
